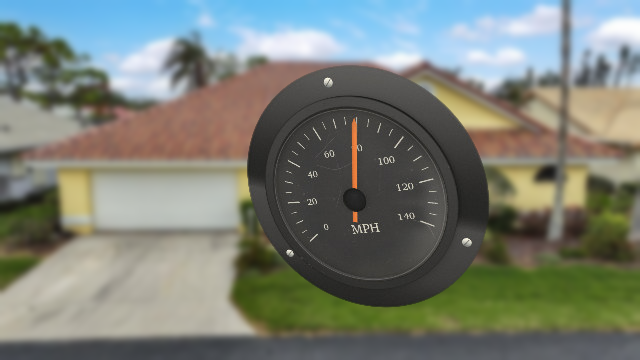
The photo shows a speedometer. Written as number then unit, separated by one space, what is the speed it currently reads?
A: 80 mph
